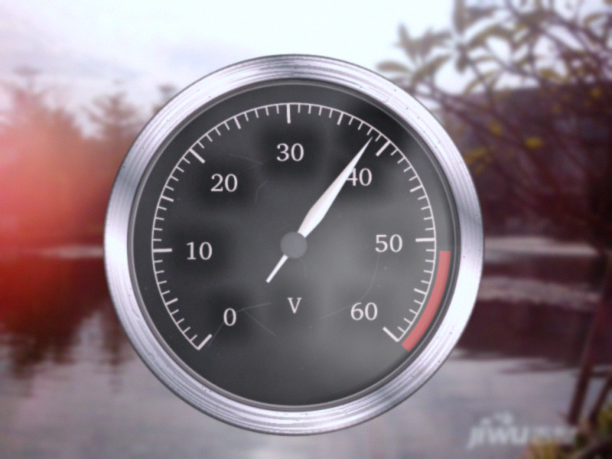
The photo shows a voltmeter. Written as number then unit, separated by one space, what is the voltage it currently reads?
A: 38.5 V
